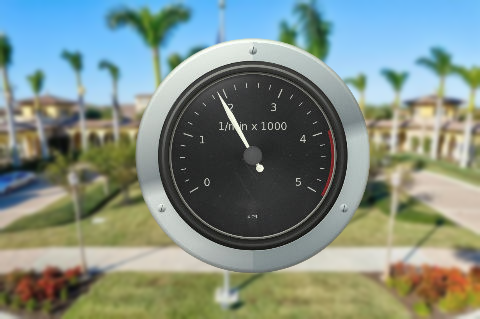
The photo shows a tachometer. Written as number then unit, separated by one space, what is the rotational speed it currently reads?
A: 1900 rpm
